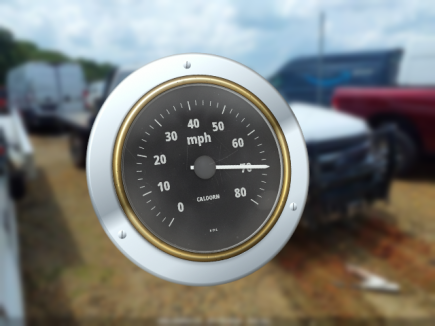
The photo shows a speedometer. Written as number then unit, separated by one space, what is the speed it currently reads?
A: 70 mph
